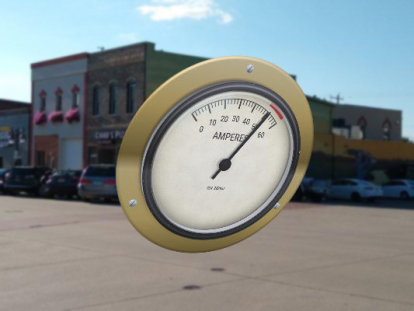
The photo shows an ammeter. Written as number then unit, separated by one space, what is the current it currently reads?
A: 50 A
